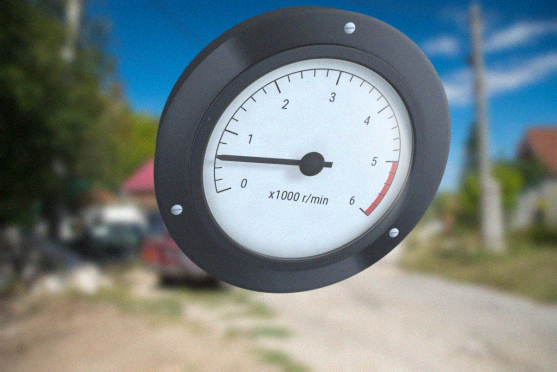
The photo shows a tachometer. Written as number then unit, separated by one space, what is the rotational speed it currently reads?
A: 600 rpm
